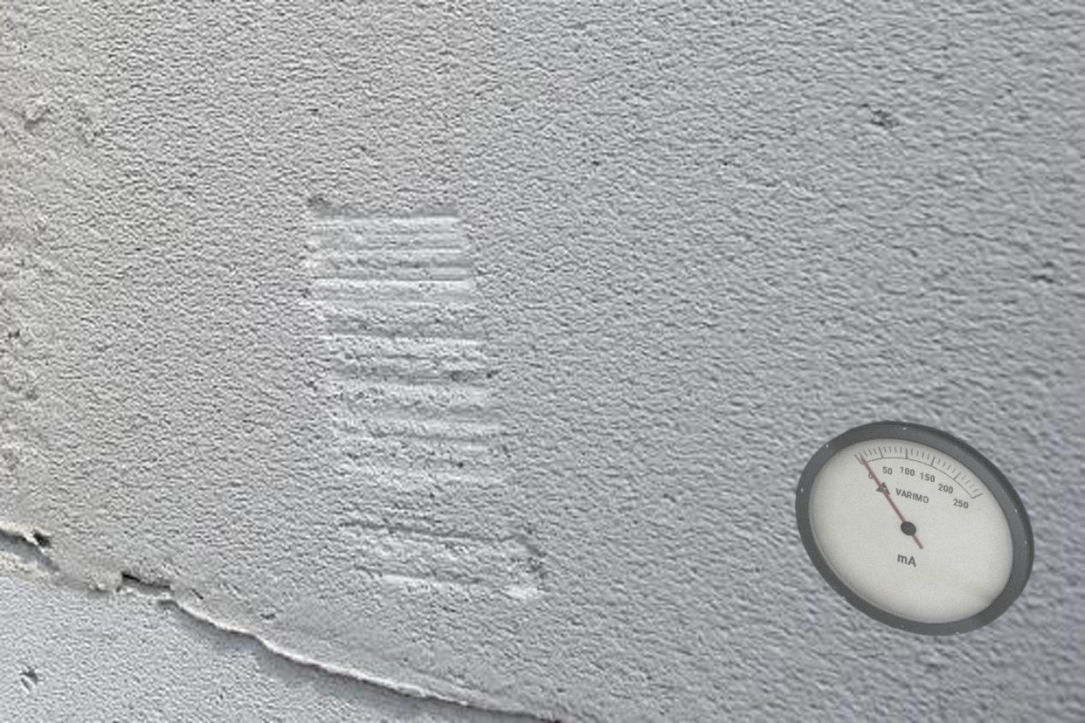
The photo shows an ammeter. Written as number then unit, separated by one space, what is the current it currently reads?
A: 10 mA
